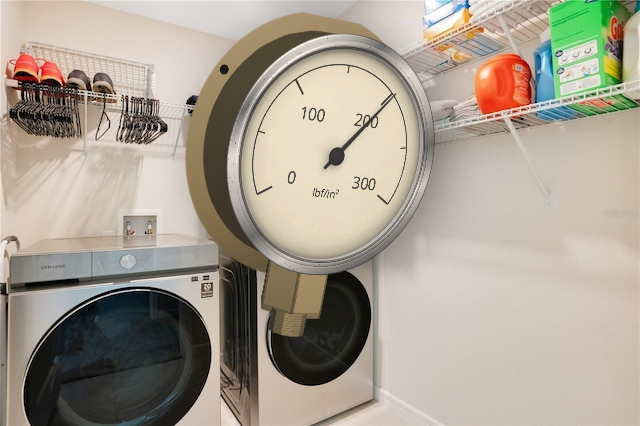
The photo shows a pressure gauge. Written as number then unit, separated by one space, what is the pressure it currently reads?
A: 200 psi
